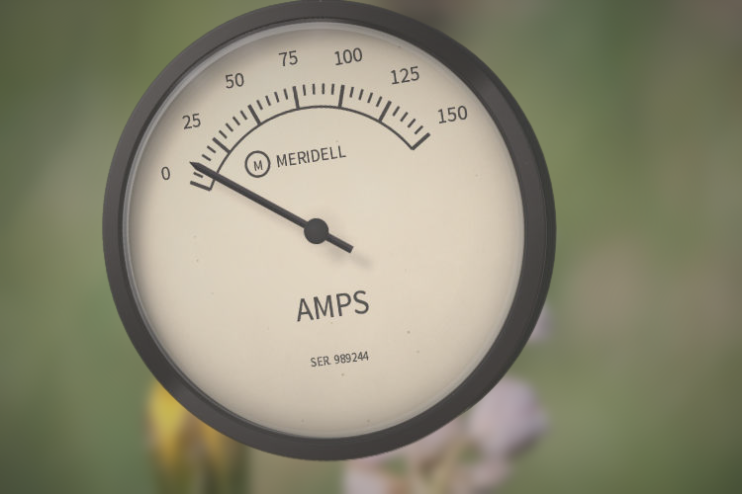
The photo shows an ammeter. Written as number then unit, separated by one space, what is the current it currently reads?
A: 10 A
